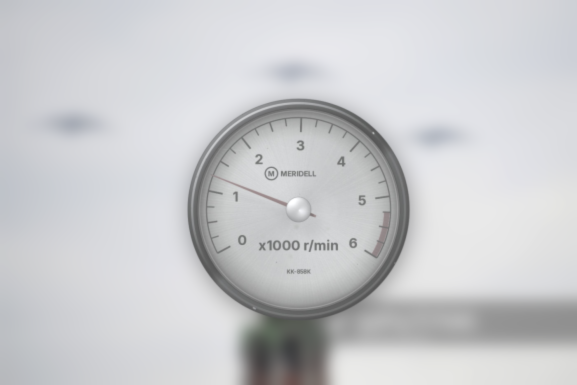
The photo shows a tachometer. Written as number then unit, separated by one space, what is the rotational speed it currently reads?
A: 1250 rpm
